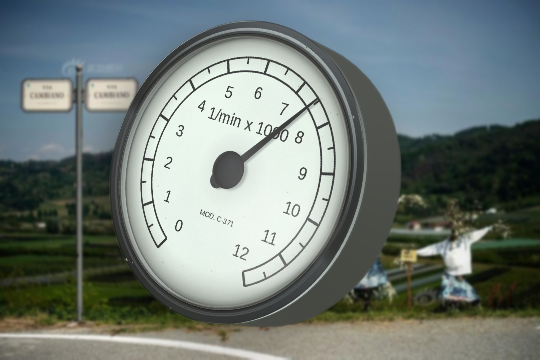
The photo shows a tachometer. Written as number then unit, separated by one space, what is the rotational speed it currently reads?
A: 7500 rpm
